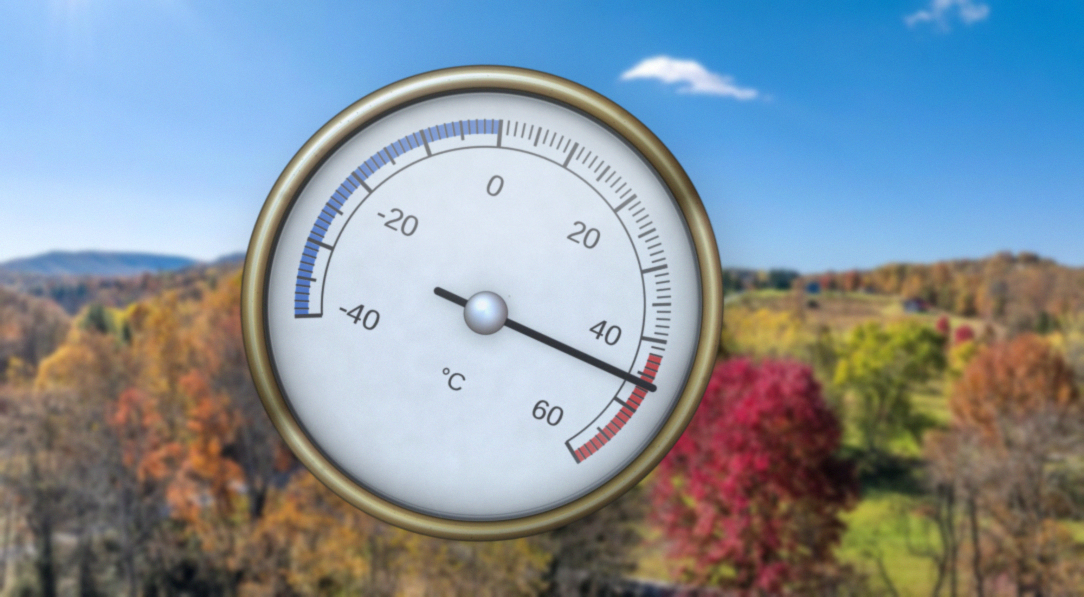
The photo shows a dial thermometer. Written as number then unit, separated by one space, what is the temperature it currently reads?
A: 46 °C
